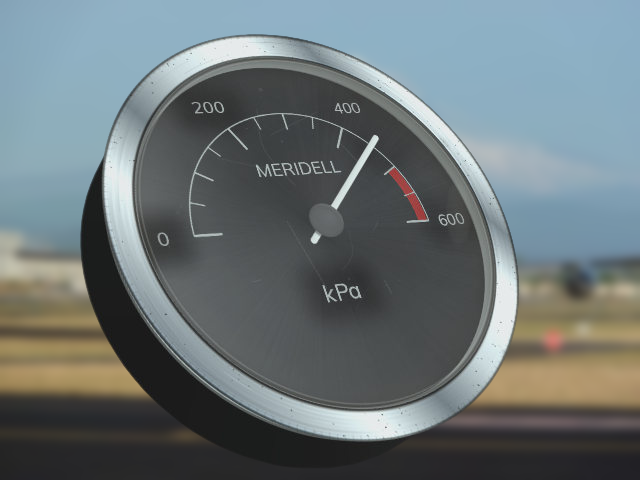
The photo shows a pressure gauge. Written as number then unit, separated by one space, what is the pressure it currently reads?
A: 450 kPa
